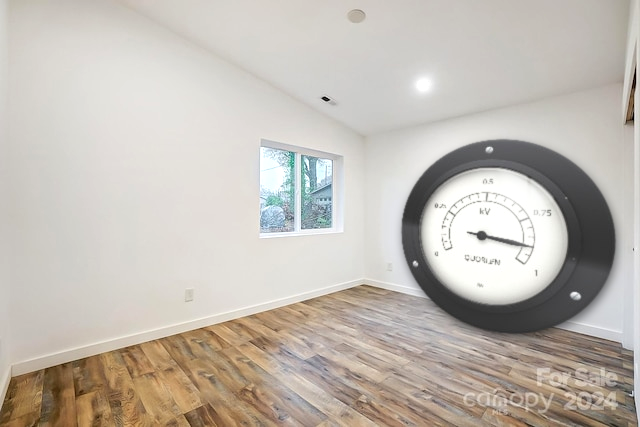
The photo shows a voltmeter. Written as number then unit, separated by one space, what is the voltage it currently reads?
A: 0.9 kV
